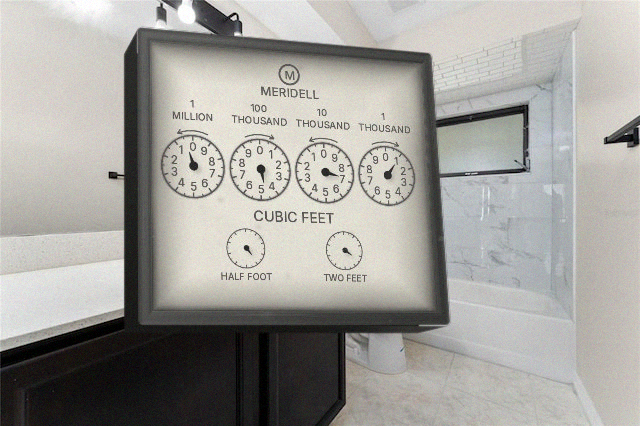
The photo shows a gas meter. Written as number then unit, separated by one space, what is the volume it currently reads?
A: 47100 ft³
